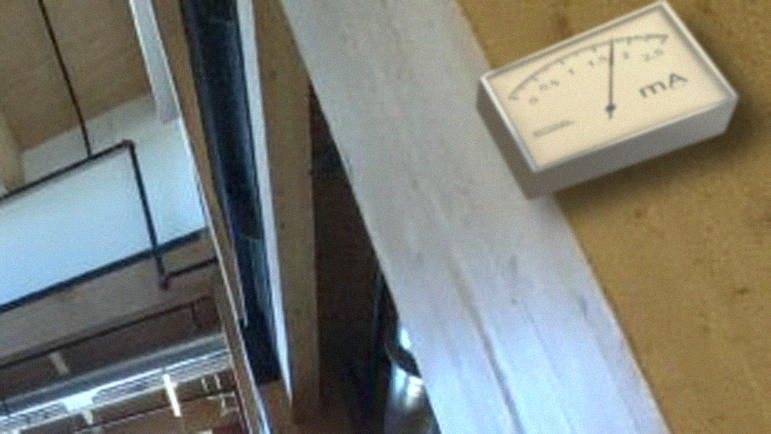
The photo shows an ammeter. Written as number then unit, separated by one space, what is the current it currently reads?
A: 1.75 mA
